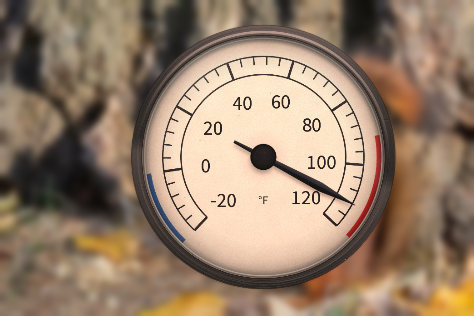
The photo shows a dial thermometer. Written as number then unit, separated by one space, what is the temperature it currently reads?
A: 112 °F
